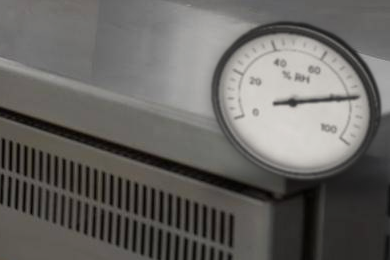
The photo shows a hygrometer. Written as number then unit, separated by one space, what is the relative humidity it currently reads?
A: 80 %
